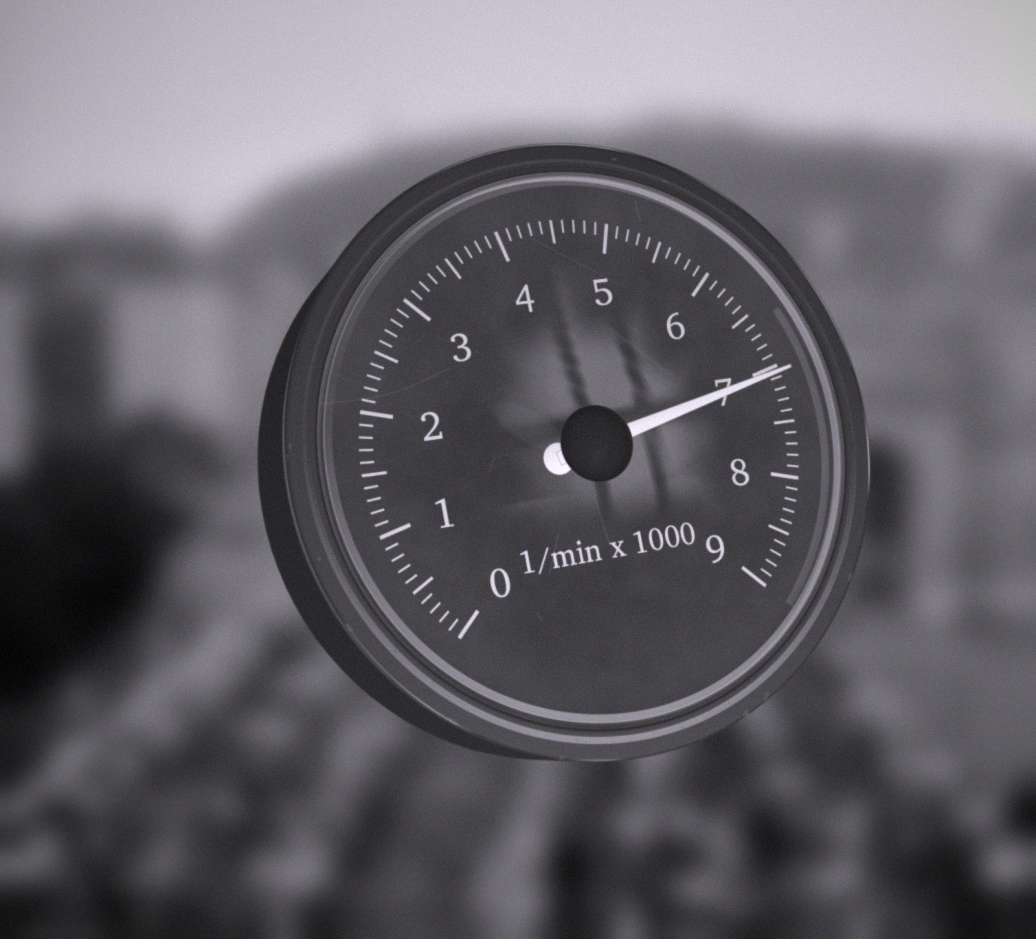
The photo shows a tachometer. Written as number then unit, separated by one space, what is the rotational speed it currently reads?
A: 7050 rpm
